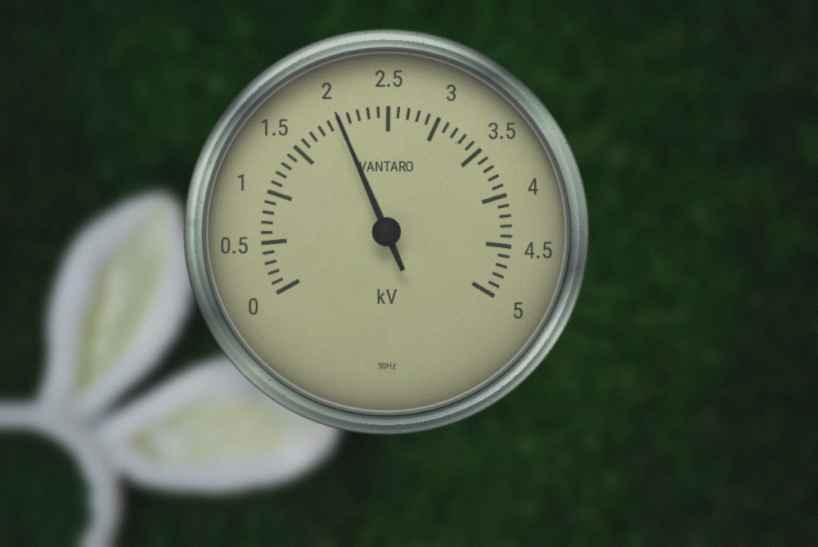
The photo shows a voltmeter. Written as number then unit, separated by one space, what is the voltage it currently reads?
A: 2 kV
